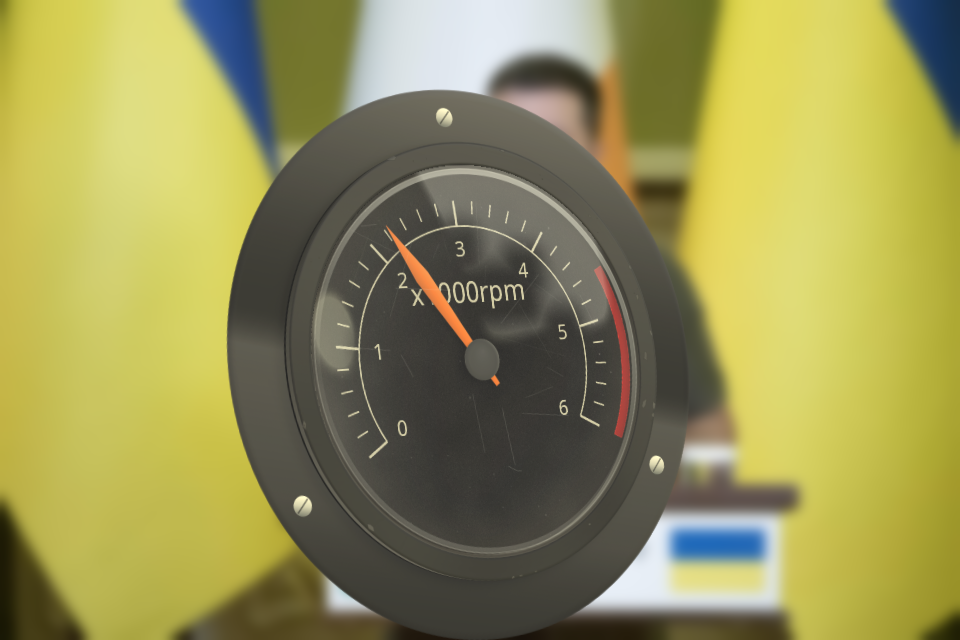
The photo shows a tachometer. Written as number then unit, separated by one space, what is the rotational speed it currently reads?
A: 2200 rpm
